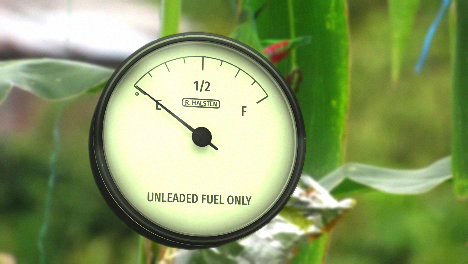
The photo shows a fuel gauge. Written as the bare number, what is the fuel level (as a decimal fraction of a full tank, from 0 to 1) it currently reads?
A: 0
